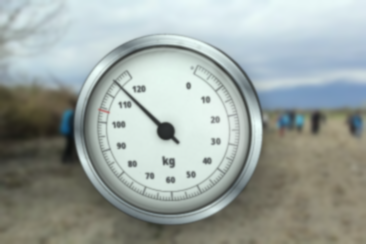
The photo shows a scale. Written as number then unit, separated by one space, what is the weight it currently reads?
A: 115 kg
